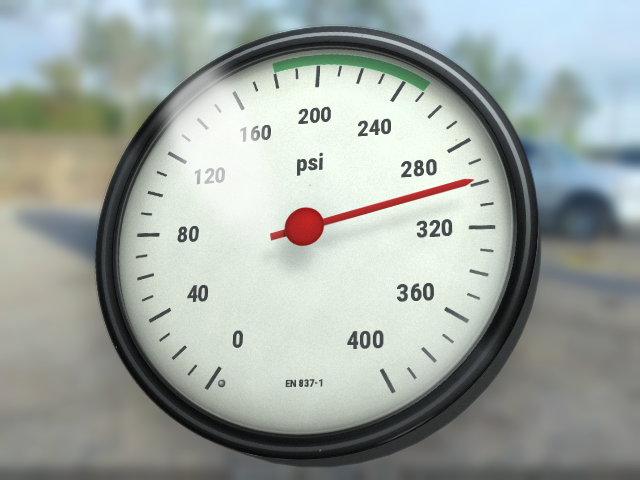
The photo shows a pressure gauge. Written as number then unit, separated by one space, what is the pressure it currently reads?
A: 300 psi
